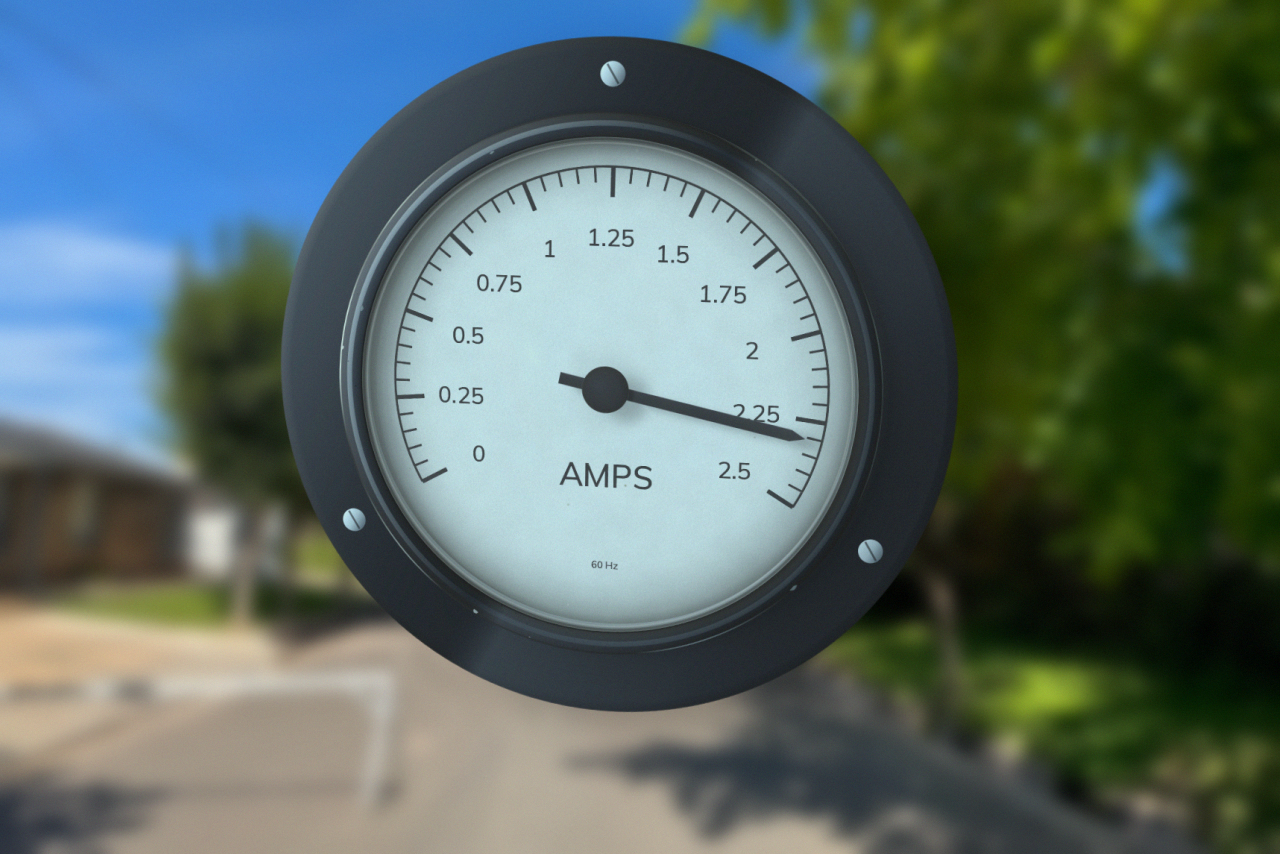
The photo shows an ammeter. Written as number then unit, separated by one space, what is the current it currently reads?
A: 2.3 A
